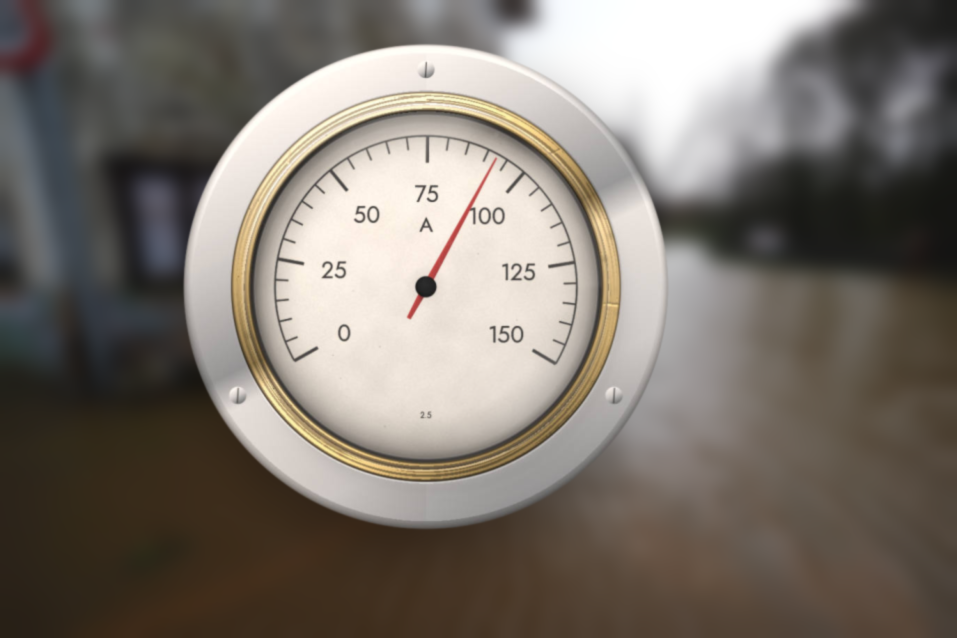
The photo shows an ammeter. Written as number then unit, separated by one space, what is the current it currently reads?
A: 92.5 A
